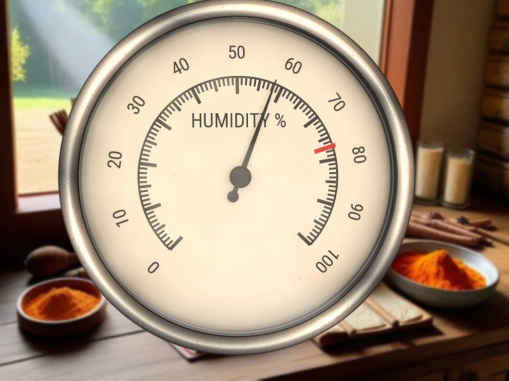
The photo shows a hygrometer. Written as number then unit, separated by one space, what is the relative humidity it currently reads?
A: 58 %
